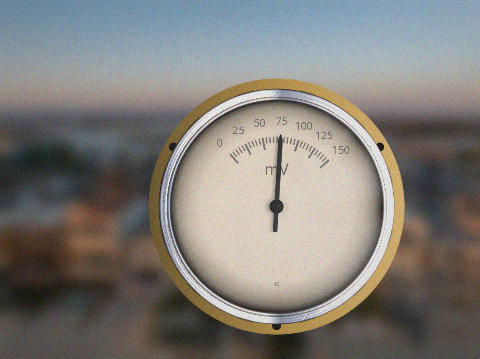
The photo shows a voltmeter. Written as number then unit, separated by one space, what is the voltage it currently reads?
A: 75 mV
